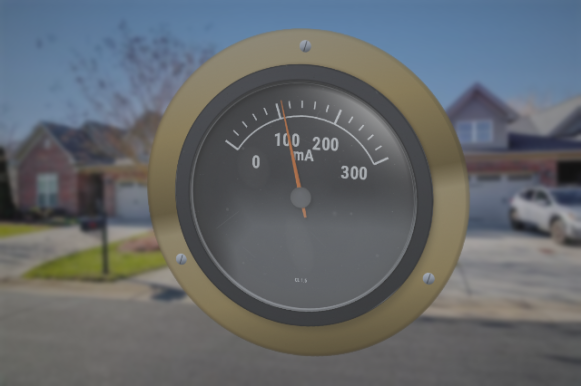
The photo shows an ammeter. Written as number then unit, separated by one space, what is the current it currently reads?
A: 110 mA
